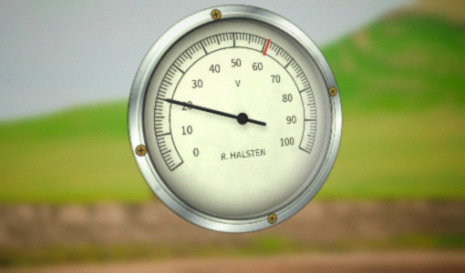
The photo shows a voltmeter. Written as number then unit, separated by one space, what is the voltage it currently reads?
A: 20 V
